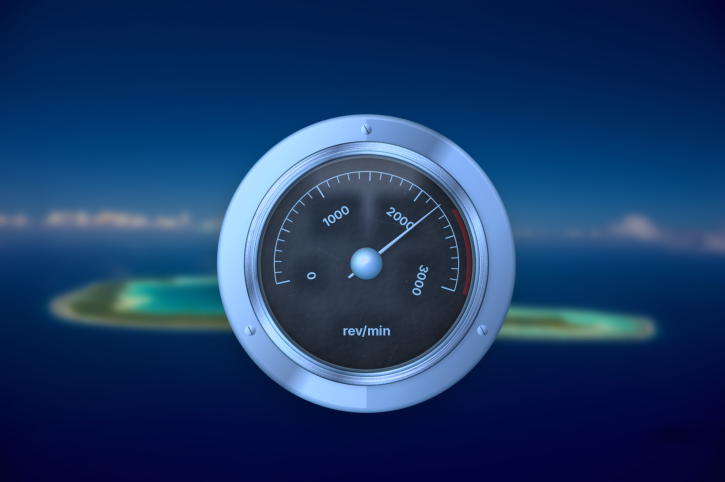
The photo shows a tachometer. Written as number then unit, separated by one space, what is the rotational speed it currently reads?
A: 2200 rpm
